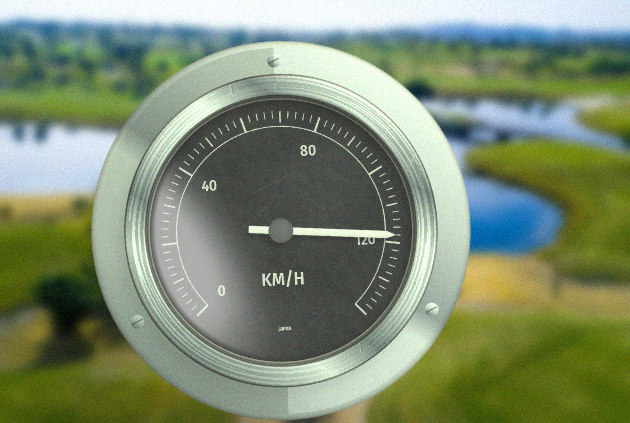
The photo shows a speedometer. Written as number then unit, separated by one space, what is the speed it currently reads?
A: 118 km/h
